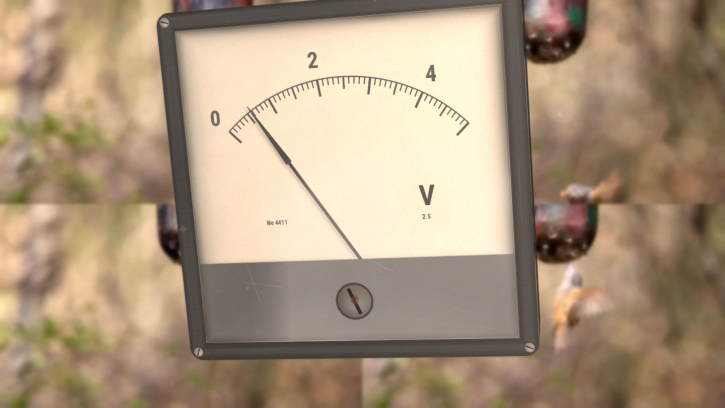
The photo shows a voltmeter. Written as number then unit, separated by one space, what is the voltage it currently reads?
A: 0.6 V
